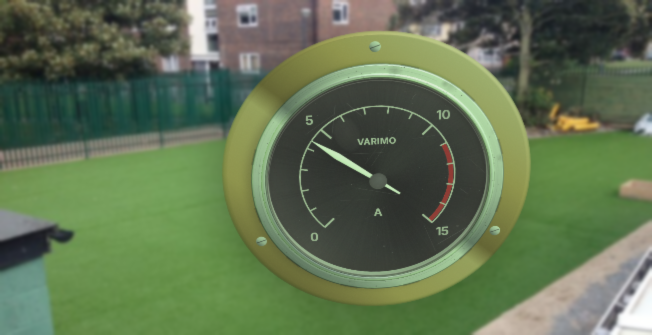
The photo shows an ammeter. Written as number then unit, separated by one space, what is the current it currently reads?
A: 4.5 A
